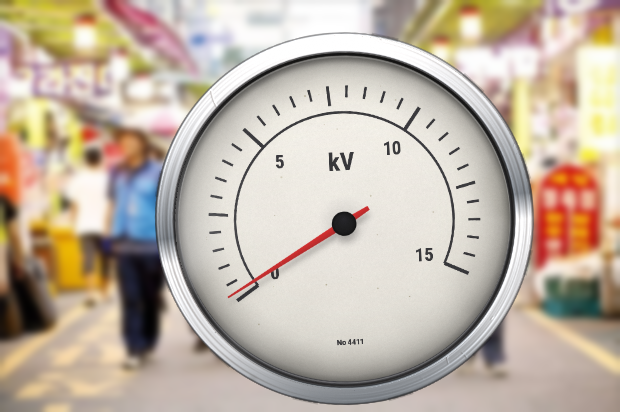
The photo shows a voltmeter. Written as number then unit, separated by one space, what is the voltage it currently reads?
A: 0.25 kV
